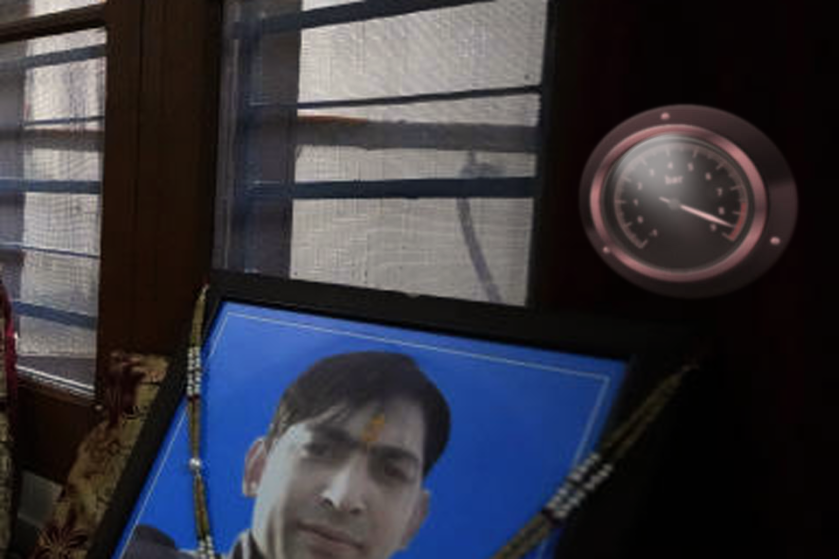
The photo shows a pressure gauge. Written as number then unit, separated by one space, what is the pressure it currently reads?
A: 8.5 bar
